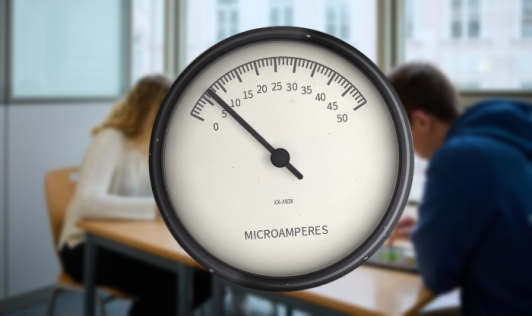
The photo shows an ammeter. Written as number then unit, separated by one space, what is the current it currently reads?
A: 7 µA
